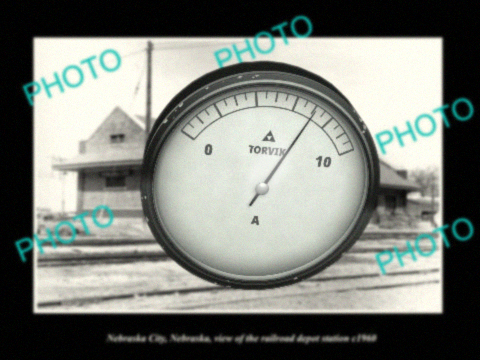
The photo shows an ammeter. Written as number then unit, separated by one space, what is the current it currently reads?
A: 7 A
